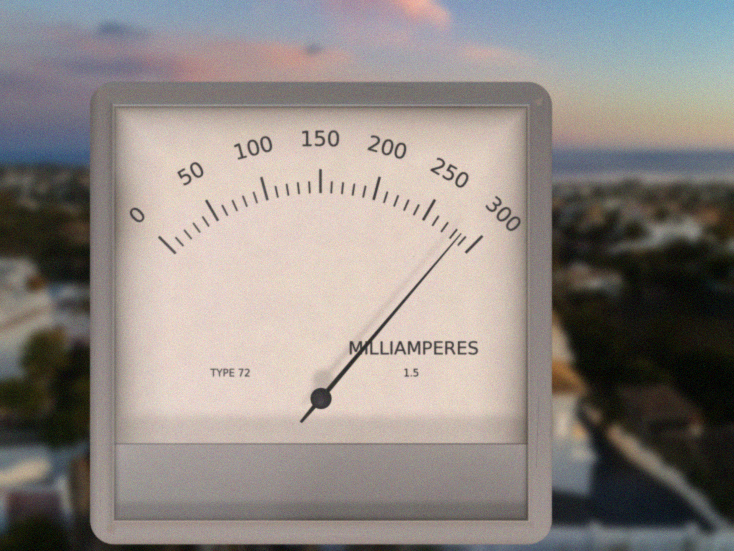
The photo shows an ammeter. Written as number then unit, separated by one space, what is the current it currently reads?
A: 285 mA
